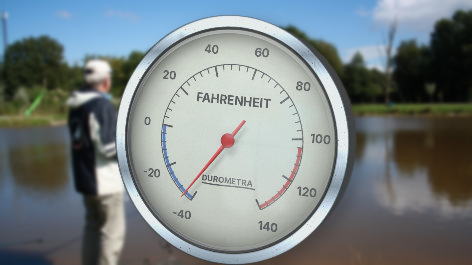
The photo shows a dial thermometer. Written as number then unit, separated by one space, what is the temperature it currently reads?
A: -36 °F
